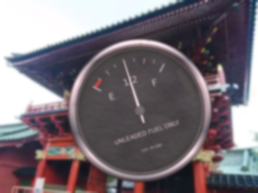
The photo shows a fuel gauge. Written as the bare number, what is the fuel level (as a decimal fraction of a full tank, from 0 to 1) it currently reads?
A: 0.5
